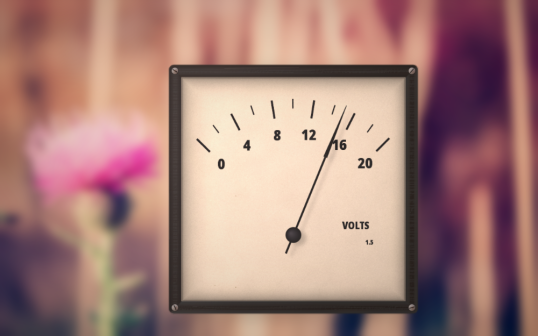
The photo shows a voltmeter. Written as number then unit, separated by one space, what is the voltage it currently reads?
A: 15 V
